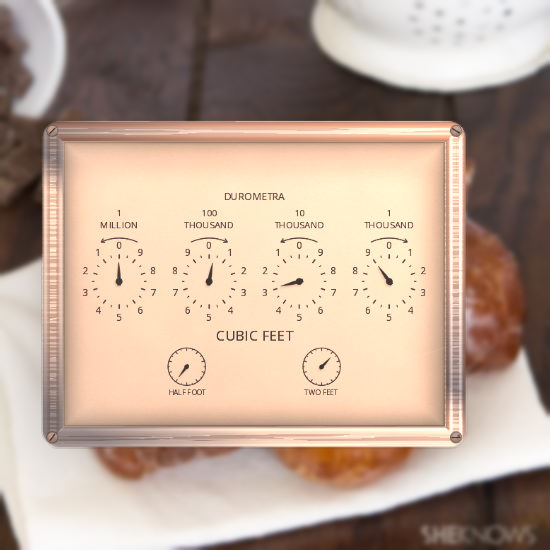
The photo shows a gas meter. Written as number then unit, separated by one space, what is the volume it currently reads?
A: 2900 ft³
